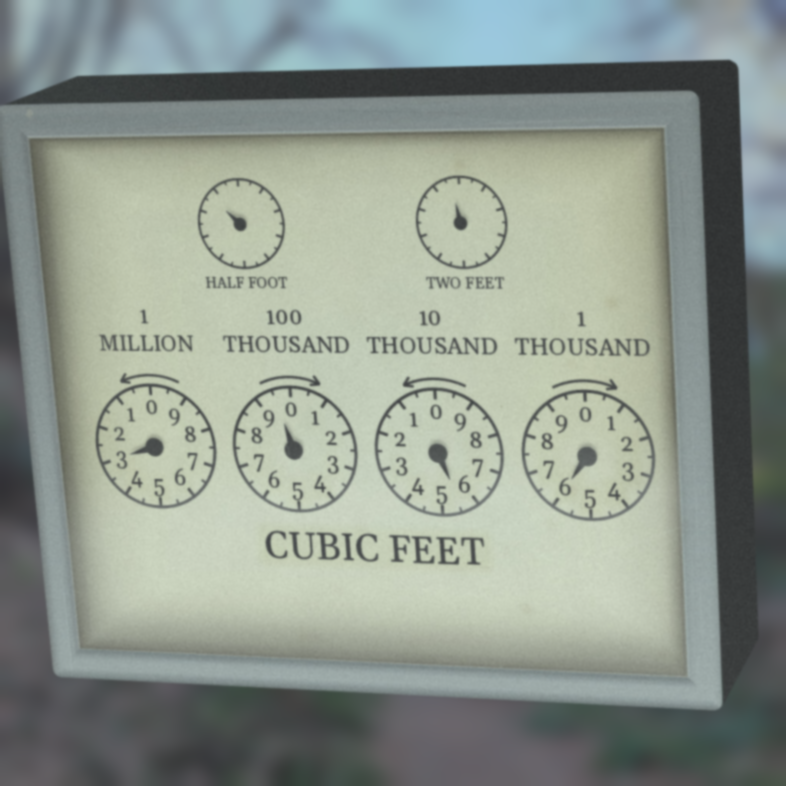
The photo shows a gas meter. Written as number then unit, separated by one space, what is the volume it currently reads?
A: 295600 ft³
